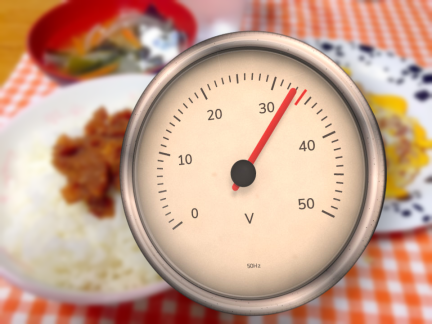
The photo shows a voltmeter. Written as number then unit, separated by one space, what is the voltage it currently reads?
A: 33 V
